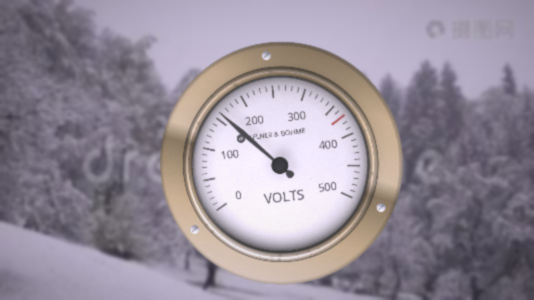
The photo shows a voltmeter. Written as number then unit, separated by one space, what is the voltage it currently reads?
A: 160 V
